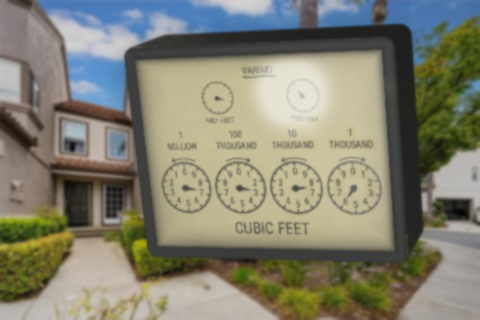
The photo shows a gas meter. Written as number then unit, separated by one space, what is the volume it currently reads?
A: 727600 ft³
